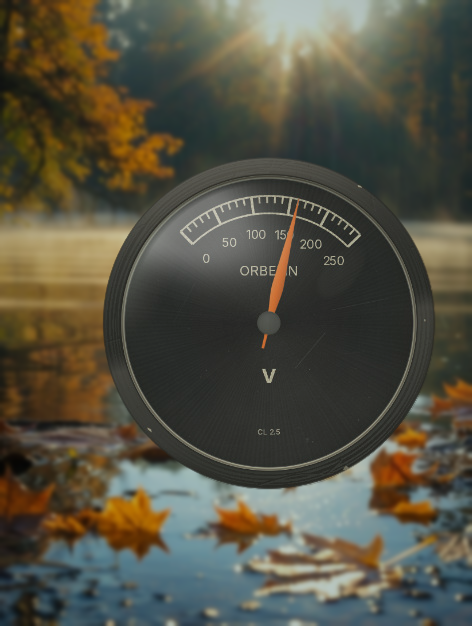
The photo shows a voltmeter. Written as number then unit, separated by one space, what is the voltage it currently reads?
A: 160 V
